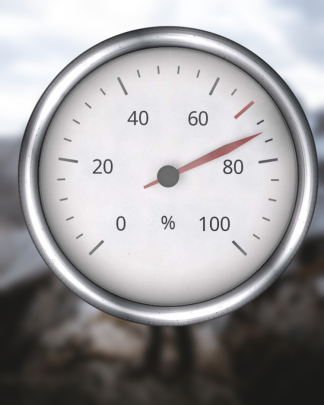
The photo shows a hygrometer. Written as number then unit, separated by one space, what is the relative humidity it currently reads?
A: 74 %
